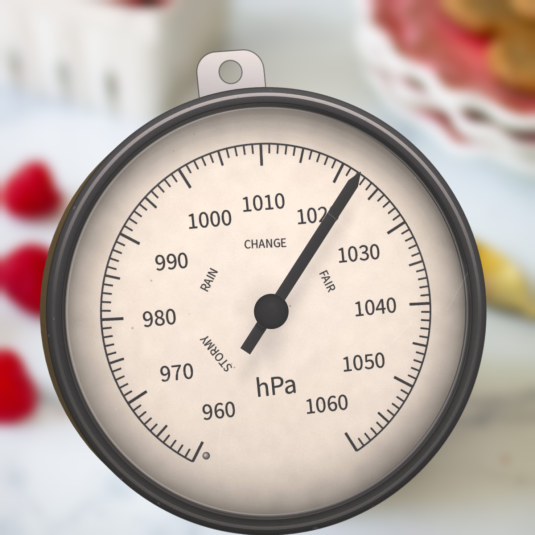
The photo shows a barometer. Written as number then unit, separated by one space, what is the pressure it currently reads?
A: 1022 hPa
